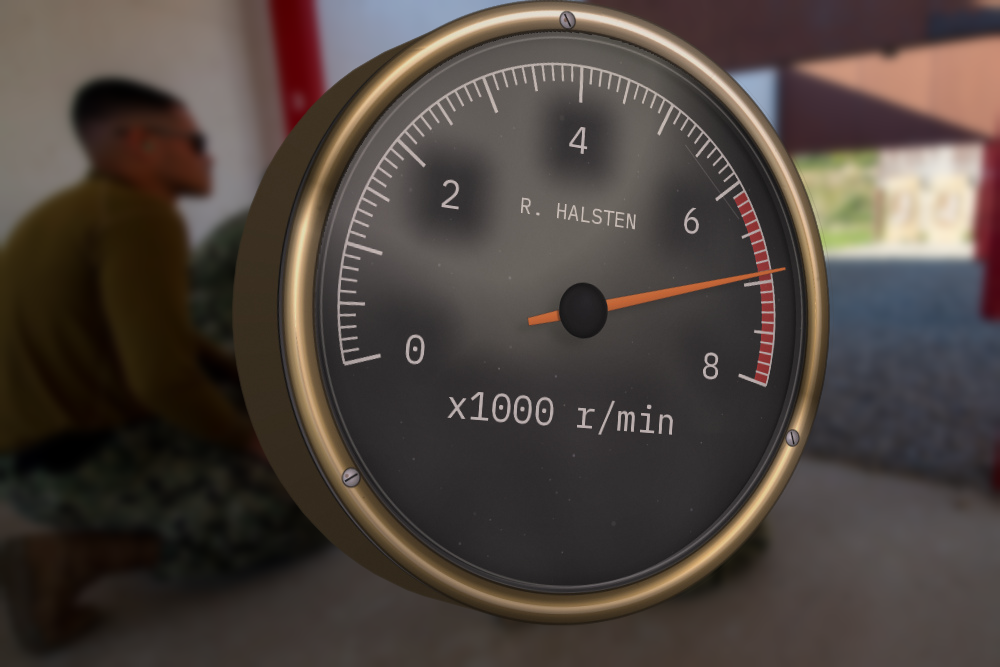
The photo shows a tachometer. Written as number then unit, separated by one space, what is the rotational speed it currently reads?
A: 6900 rpm
